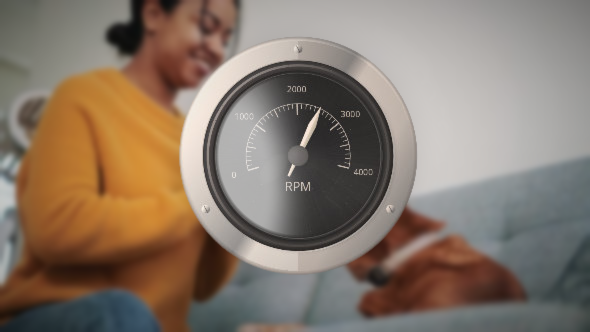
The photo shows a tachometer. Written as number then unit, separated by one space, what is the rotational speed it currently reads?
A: 2500 rpm
